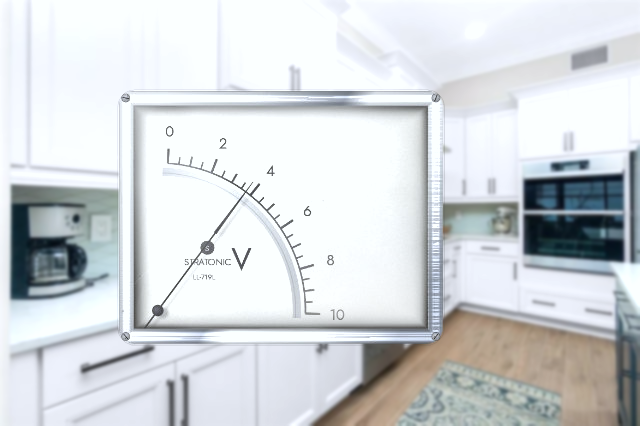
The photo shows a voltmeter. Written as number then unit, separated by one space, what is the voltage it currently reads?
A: 3.75 V
